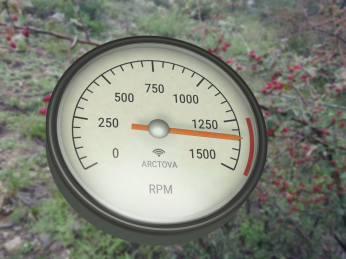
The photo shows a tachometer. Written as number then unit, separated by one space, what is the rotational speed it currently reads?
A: 1350 rpm
